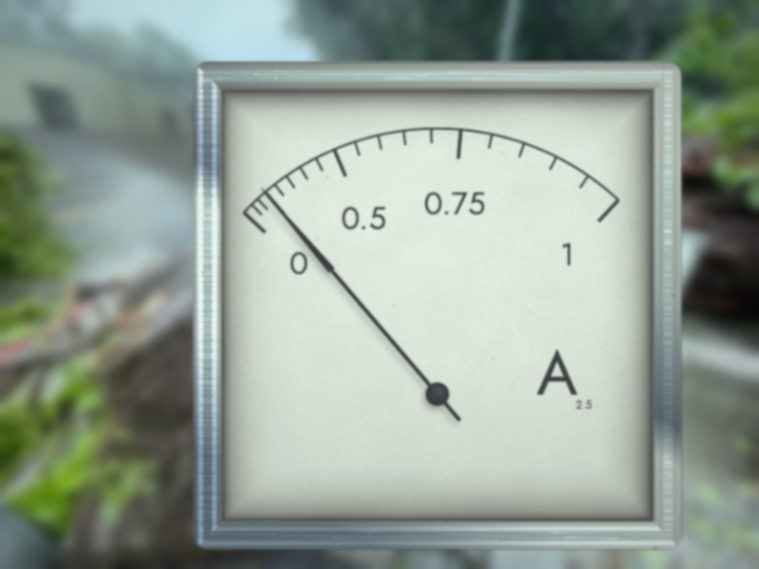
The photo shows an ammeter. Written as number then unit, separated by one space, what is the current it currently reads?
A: 0.25 A
